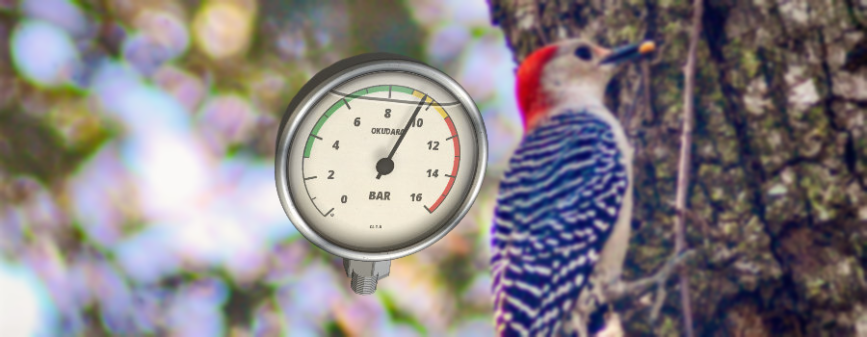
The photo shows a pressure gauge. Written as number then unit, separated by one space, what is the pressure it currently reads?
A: 9.5 bar
